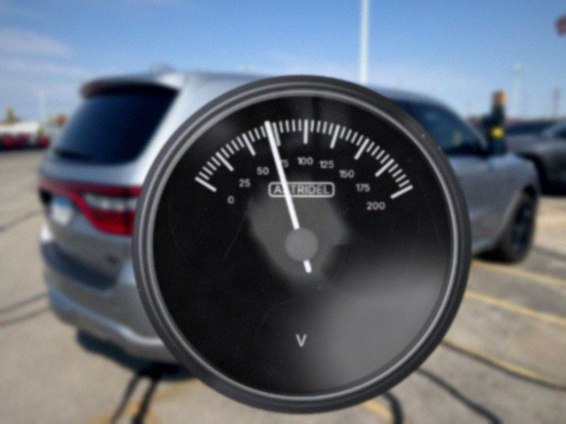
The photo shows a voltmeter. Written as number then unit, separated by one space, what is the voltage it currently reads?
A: 70 V
